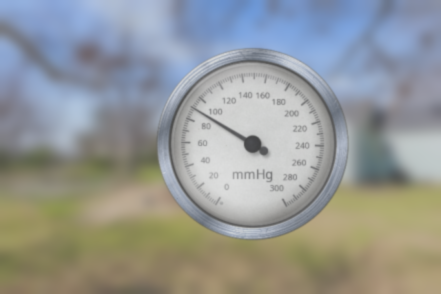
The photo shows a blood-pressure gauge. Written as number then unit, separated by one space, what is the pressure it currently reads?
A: 90 mmHg
